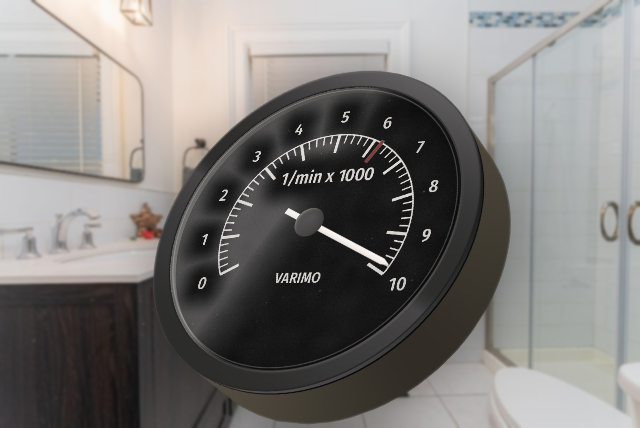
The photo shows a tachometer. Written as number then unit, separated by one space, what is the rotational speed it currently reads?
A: 9800 rpm
